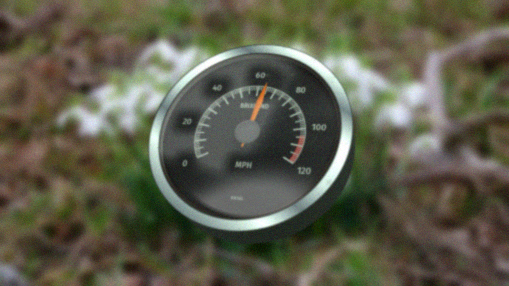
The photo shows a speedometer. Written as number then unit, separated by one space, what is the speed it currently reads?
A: 65 mph
